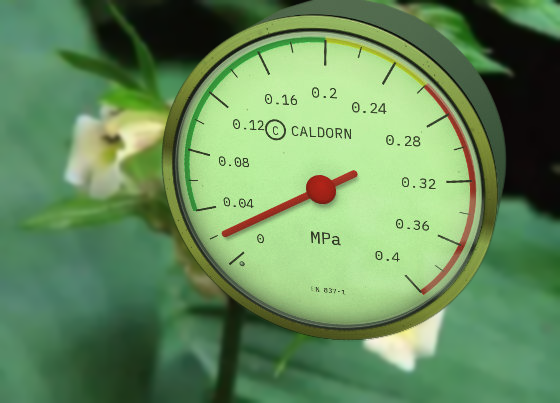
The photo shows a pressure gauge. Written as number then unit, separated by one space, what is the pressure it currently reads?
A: 0.02 MPa
